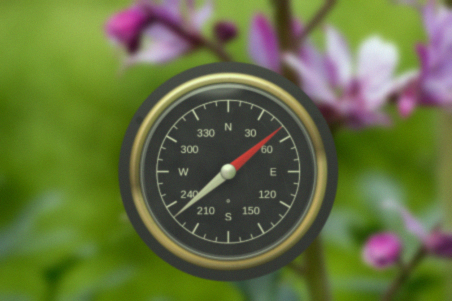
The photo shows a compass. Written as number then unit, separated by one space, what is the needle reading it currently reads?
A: 50 °
